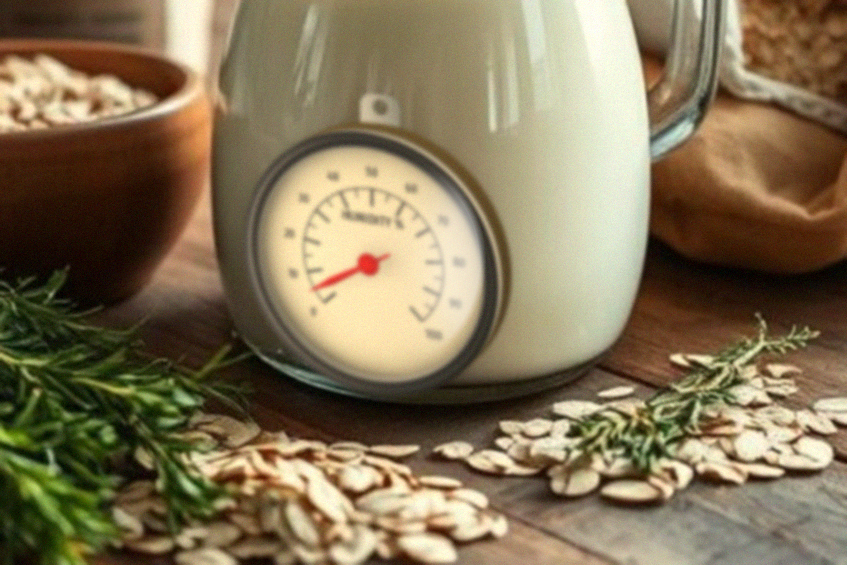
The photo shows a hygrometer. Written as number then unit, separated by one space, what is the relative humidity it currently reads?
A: 5 %
